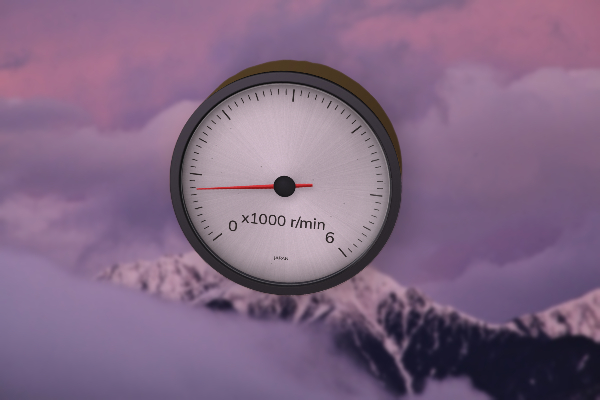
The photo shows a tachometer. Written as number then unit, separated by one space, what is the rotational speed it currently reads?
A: 800 rpm
